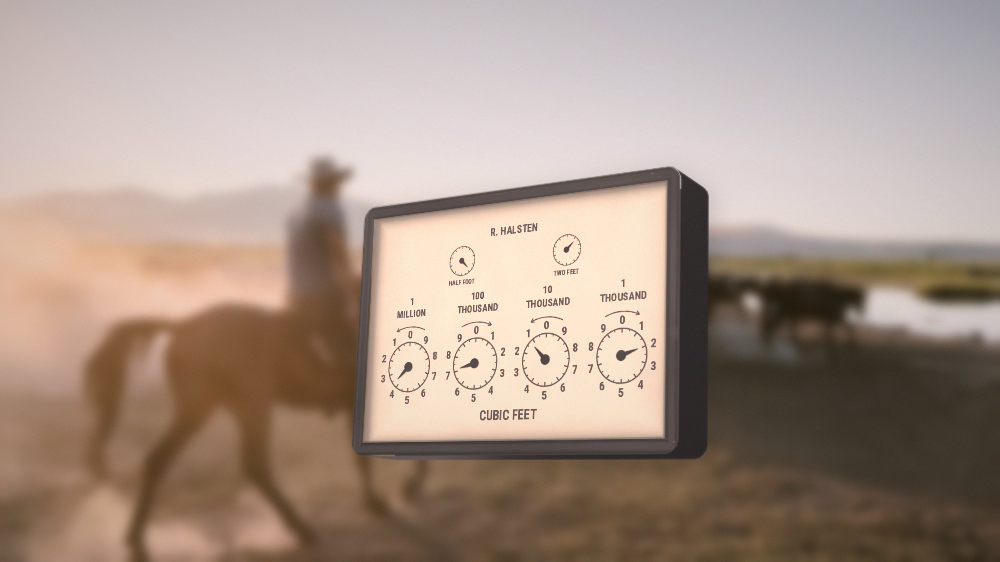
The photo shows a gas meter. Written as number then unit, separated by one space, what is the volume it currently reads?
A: 371200 ft³
